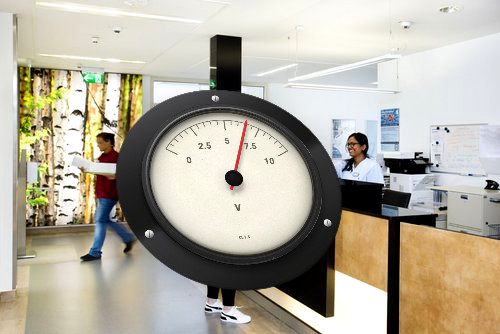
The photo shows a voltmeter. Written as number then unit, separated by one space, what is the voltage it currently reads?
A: 6.5 V
